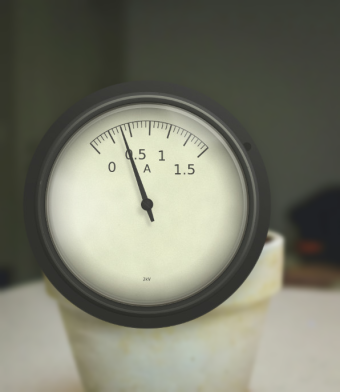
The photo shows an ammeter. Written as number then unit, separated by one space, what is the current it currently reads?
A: 0.4 A
